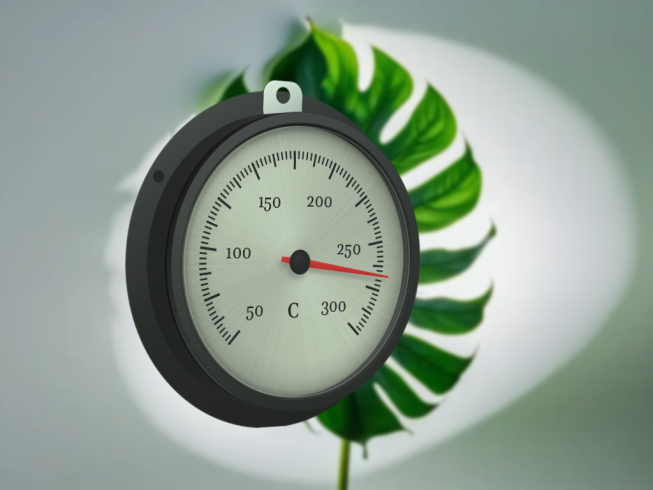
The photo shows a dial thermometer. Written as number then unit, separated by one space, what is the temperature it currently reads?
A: 267.5 °C
